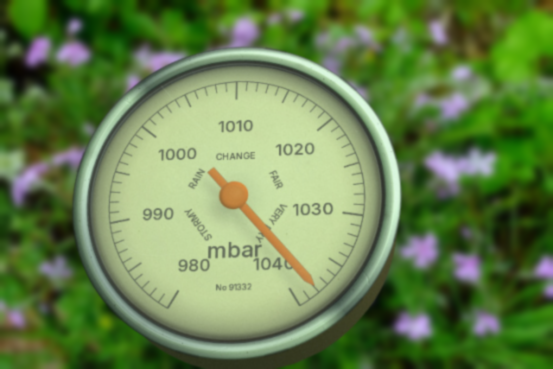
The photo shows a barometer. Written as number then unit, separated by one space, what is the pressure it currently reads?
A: 1038 mbar
